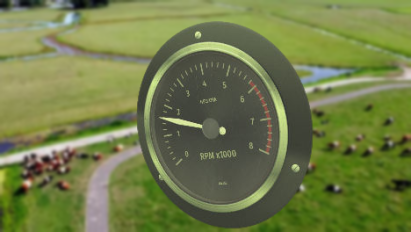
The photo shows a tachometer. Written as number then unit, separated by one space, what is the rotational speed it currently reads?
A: 1600 rpm
